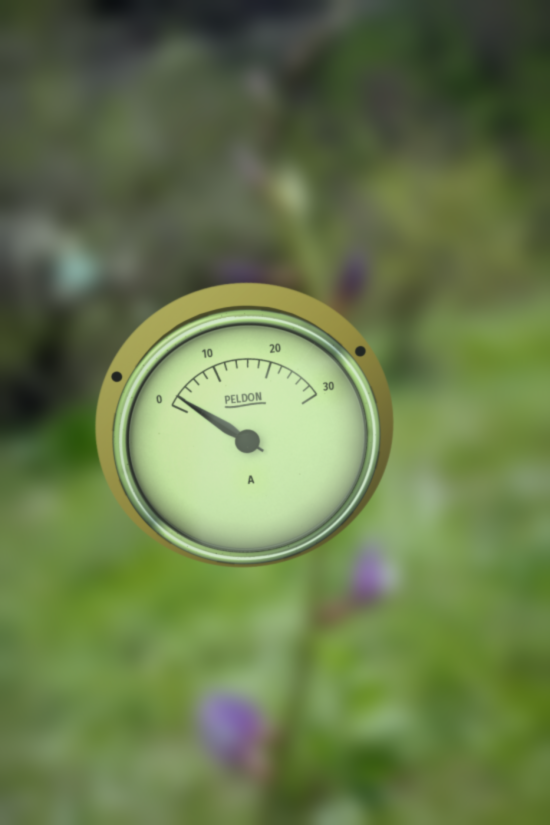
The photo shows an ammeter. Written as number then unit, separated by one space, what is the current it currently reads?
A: 2 A
